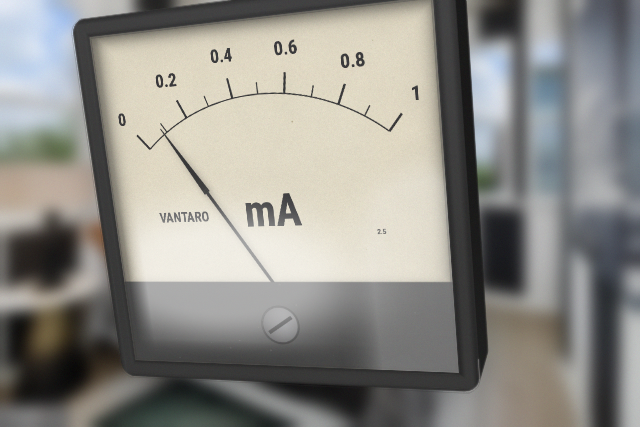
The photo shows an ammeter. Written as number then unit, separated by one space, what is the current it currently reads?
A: 0.1 mA
